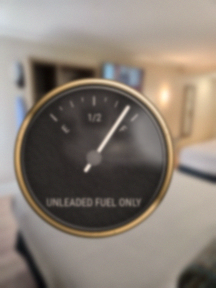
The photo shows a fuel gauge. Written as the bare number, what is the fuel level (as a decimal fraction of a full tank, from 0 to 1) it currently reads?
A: 0.875
